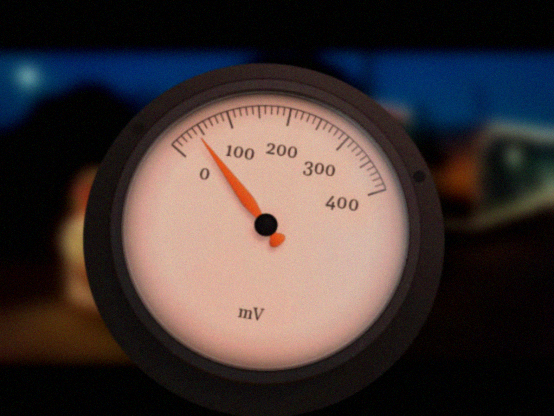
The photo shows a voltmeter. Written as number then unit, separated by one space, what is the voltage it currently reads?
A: 40 mV
